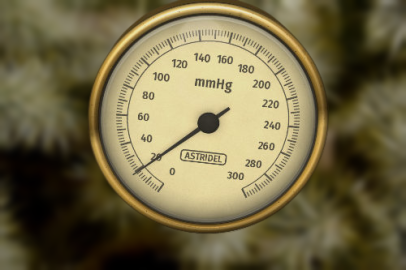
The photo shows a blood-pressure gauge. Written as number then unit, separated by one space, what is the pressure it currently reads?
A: 20 mmHg
